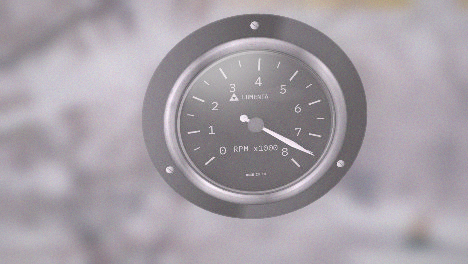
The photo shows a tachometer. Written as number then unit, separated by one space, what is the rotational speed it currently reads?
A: 7500 rpm
